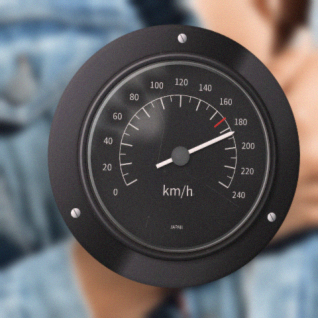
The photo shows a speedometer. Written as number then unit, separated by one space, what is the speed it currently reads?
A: 185 km/h
